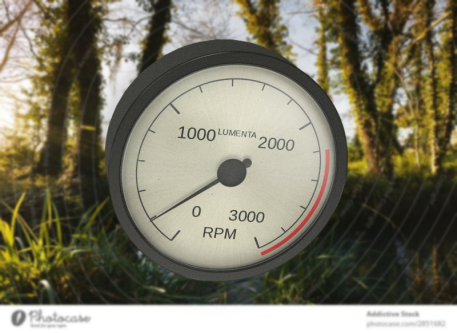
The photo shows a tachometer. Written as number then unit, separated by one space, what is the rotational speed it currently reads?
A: 200 rpm
